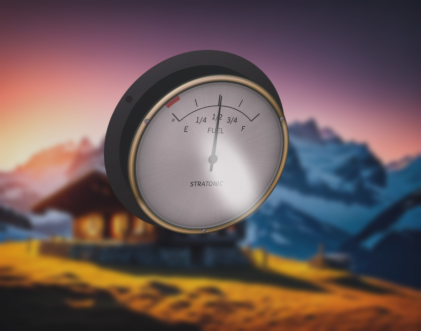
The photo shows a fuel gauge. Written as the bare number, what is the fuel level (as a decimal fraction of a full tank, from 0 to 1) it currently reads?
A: 0.5
